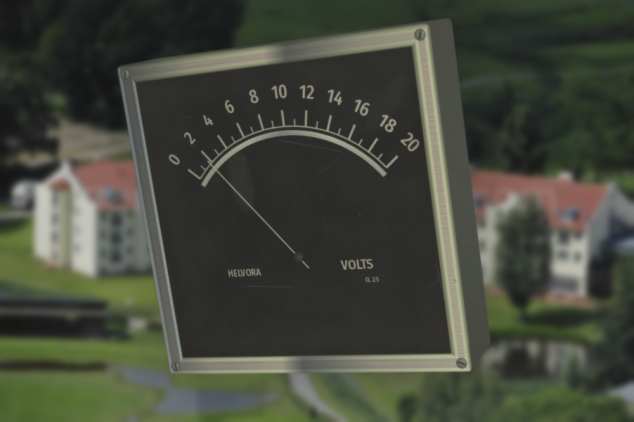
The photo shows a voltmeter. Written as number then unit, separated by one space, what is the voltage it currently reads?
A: 2 V
